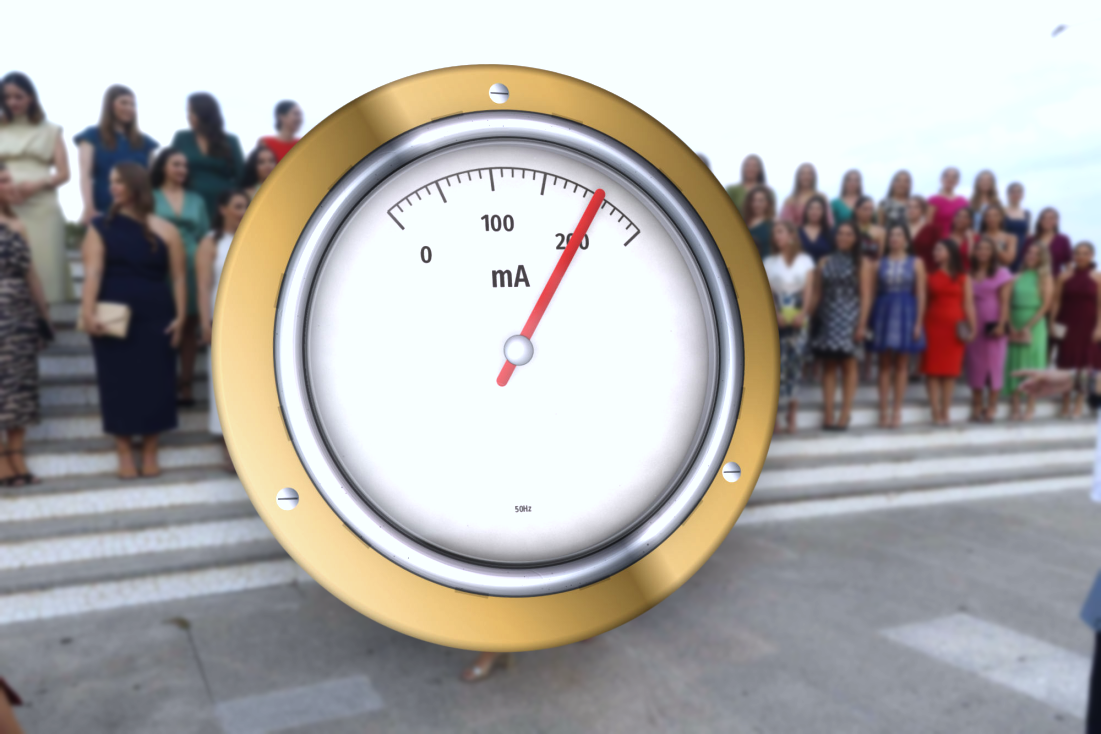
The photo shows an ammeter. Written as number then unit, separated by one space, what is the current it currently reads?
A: 200 mA
